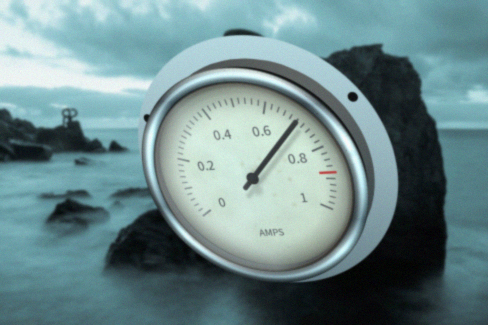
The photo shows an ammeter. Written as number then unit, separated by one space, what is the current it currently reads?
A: 0.7 A
